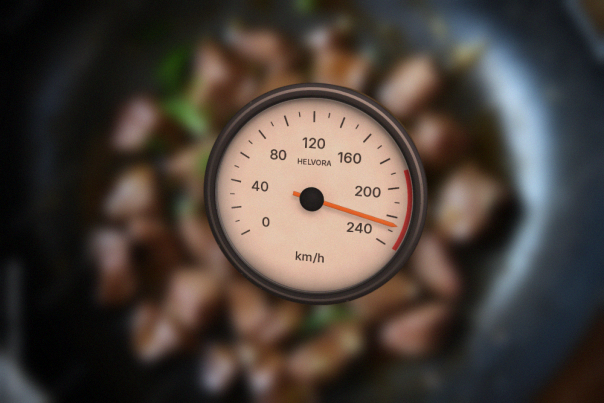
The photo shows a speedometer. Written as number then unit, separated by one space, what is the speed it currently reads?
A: 225 km/h
